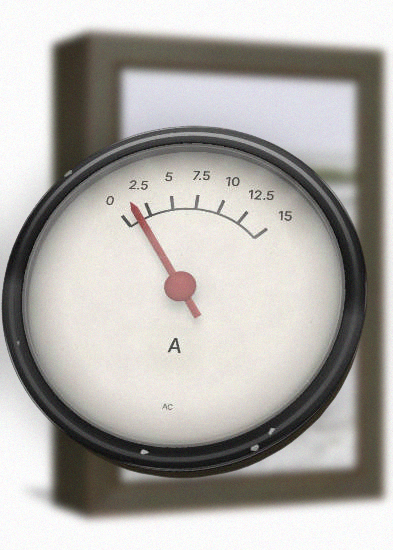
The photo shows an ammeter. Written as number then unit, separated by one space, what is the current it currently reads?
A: 1.25 A
